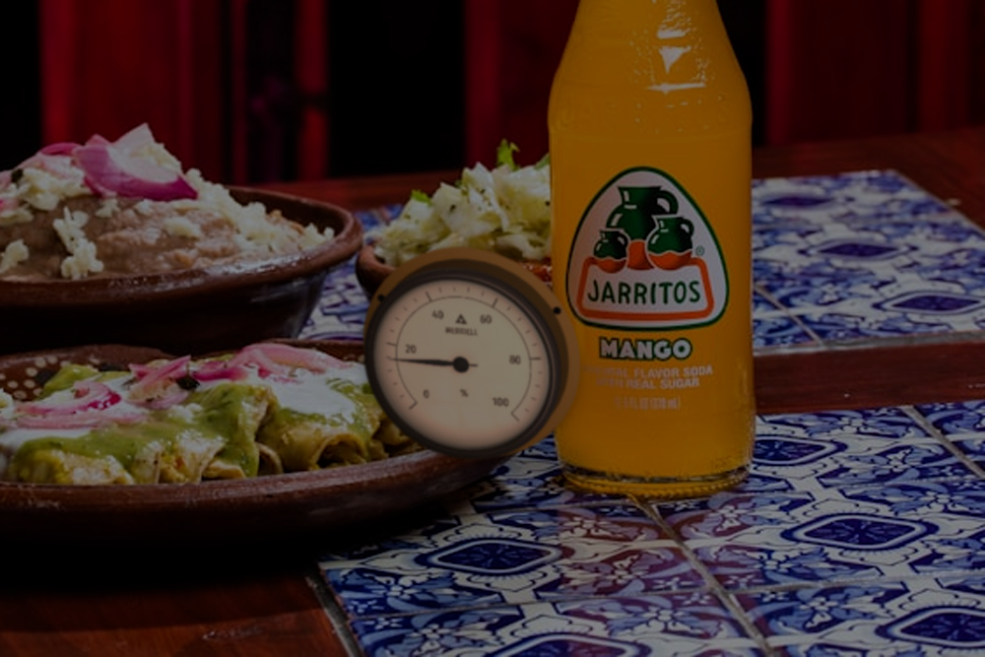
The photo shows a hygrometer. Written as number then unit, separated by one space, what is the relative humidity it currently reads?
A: 16 %
